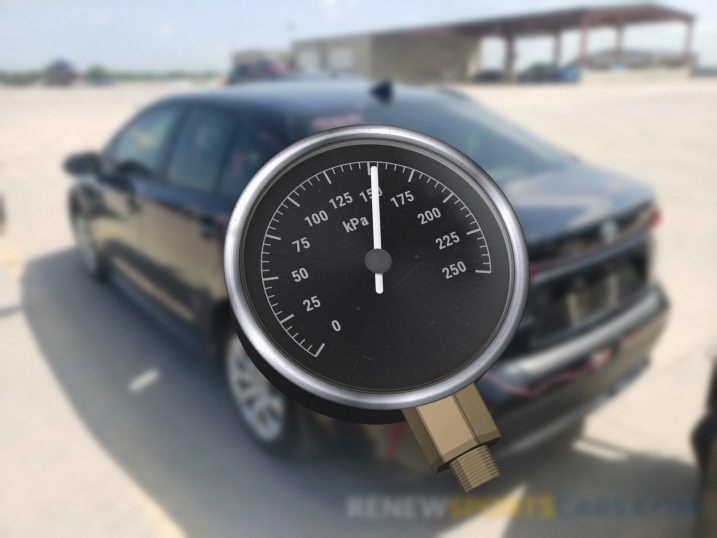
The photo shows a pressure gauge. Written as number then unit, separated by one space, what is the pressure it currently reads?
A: 152.5 kPa
